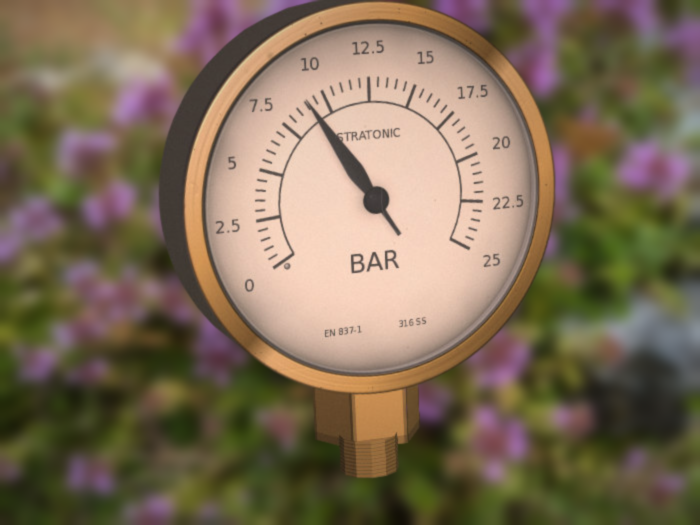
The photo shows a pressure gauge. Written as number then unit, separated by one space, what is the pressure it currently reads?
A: 9 bar
